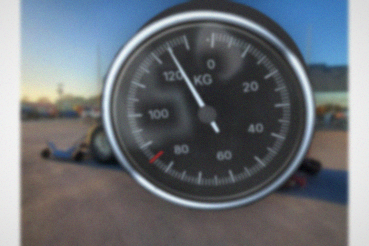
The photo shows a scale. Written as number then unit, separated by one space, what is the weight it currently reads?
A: 125 kg
